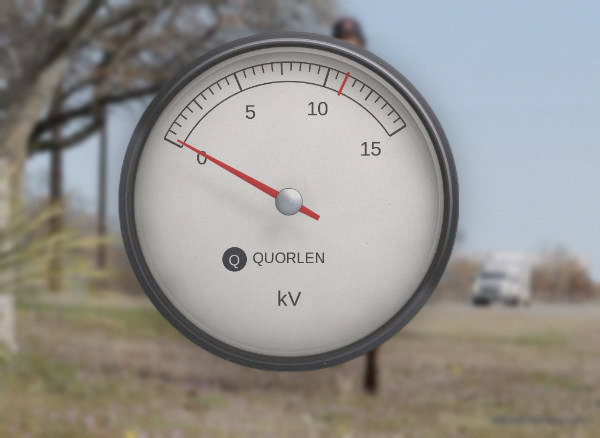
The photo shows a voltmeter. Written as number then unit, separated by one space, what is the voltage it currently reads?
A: 0.25 kV
